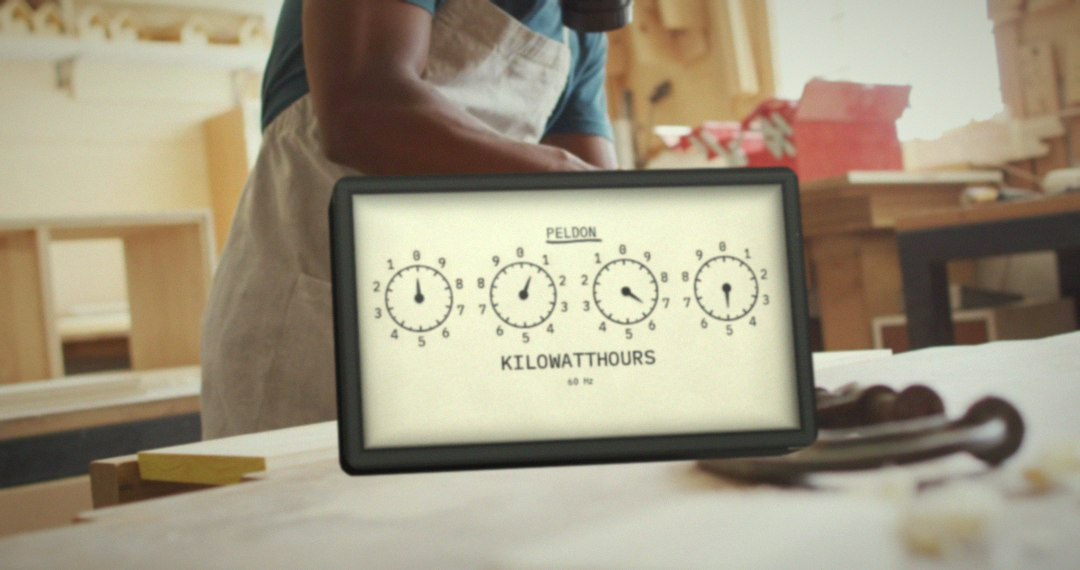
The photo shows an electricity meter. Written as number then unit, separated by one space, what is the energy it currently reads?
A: 65 kWh
